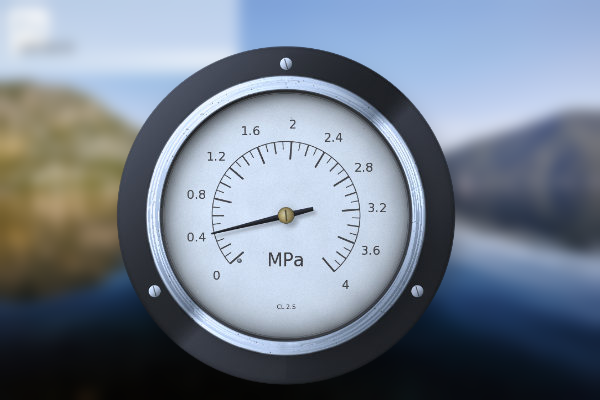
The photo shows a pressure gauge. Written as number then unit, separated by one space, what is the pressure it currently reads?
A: 0.4 MPa
